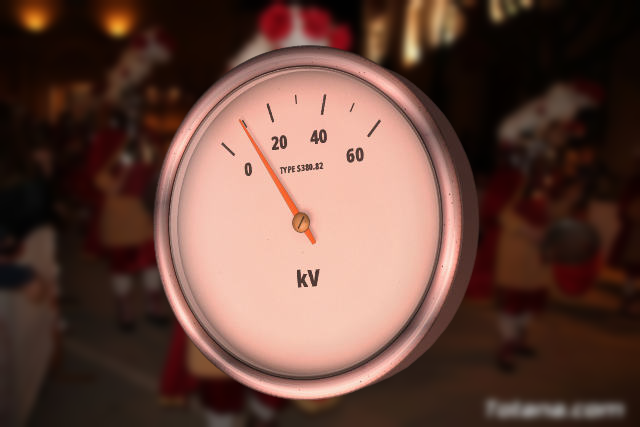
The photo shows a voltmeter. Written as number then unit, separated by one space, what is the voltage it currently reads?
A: 10 kV
